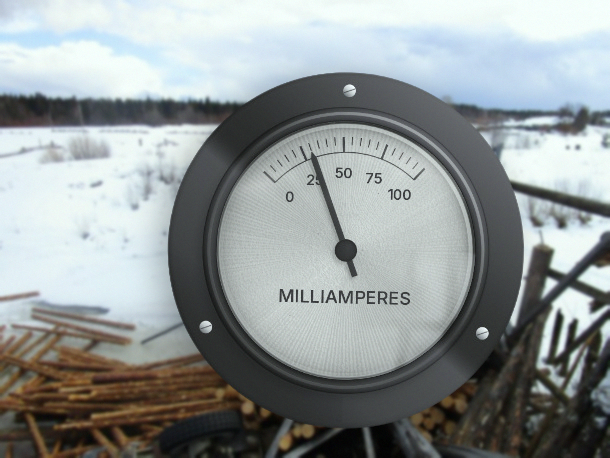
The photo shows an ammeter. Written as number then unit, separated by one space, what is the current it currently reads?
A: 30 mA
